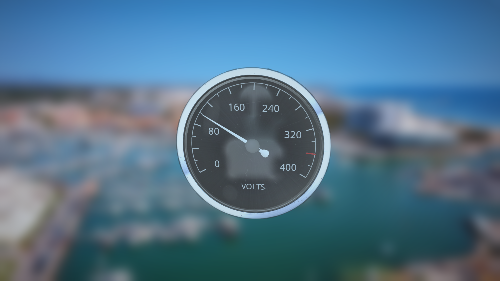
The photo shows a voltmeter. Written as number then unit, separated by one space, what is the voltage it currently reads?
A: 100 V
